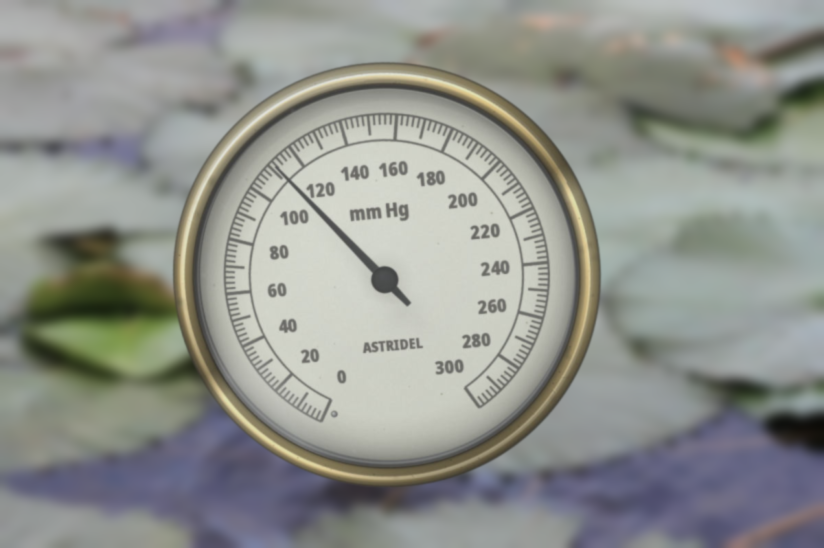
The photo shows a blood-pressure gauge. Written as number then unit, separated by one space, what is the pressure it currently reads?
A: 112 mmHg
